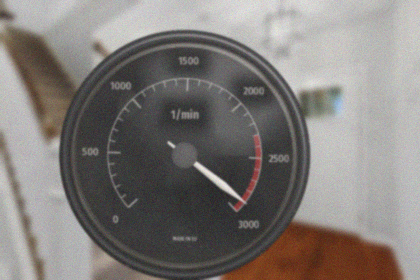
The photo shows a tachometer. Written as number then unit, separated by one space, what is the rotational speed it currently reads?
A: 2900 rpm
